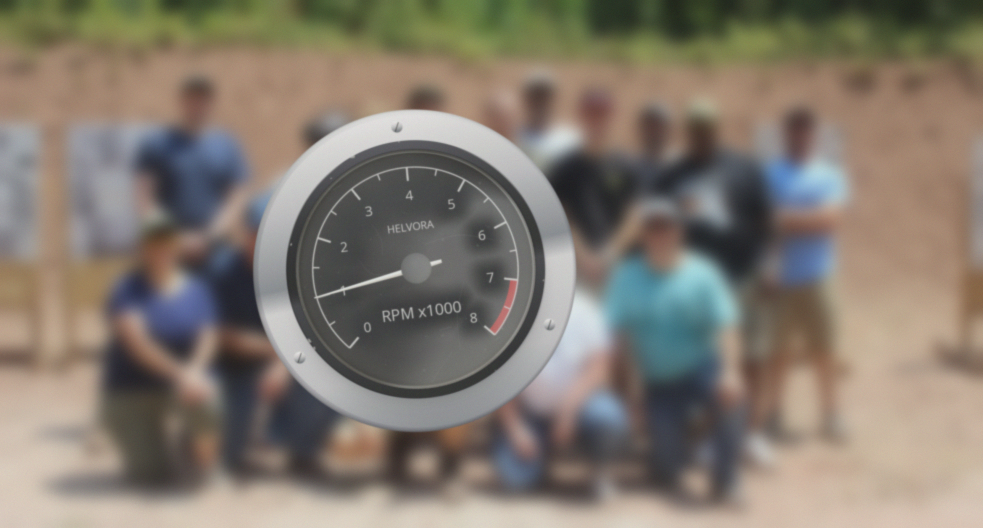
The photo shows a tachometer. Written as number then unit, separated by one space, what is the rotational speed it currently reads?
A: 1000 rpm
